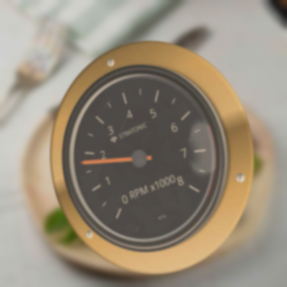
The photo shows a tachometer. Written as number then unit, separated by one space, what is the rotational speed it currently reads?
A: 1750 rpm
